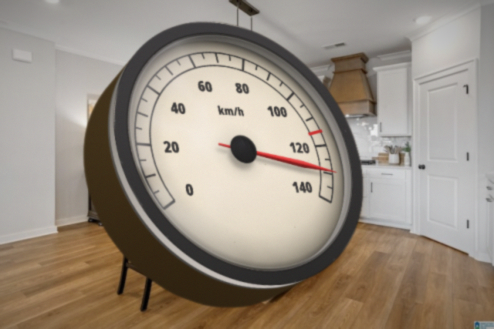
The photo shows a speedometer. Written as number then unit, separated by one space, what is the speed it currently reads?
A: 130 km/h
